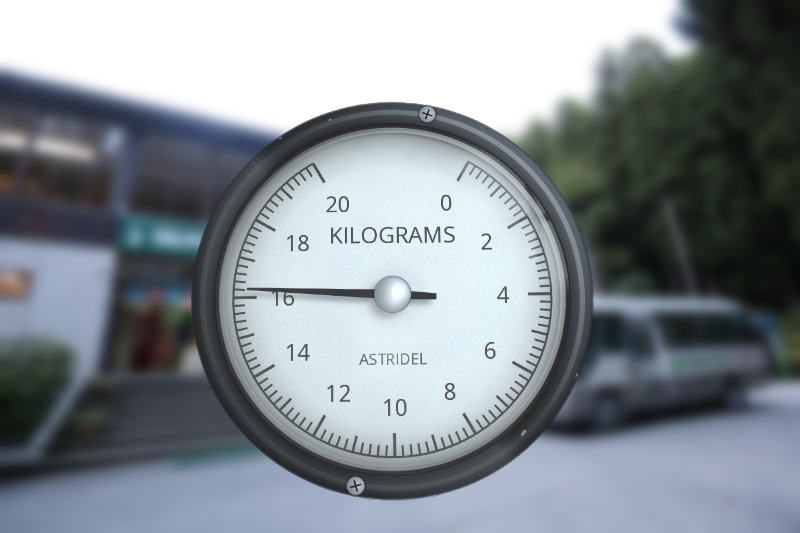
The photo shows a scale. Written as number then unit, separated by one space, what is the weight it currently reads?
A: 16.2 kg
